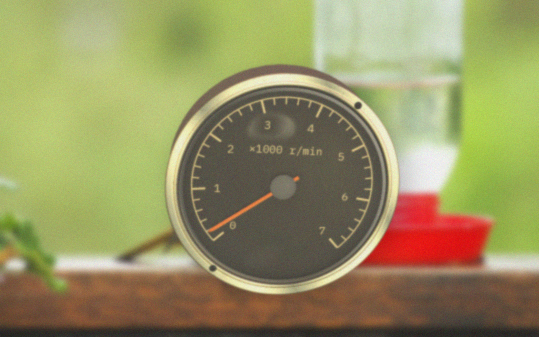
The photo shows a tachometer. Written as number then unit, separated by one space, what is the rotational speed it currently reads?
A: 200 rpm
